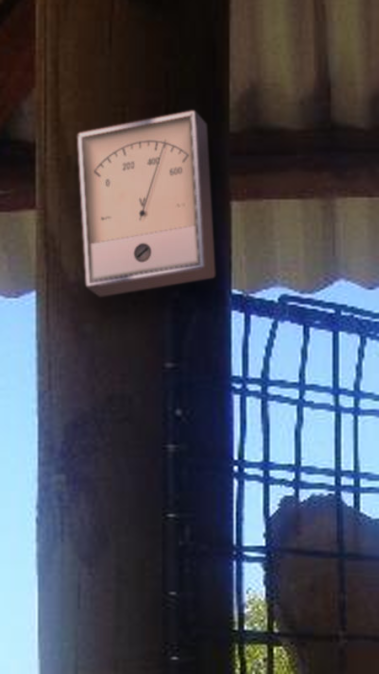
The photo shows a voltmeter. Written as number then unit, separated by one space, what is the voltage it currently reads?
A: 450 V
